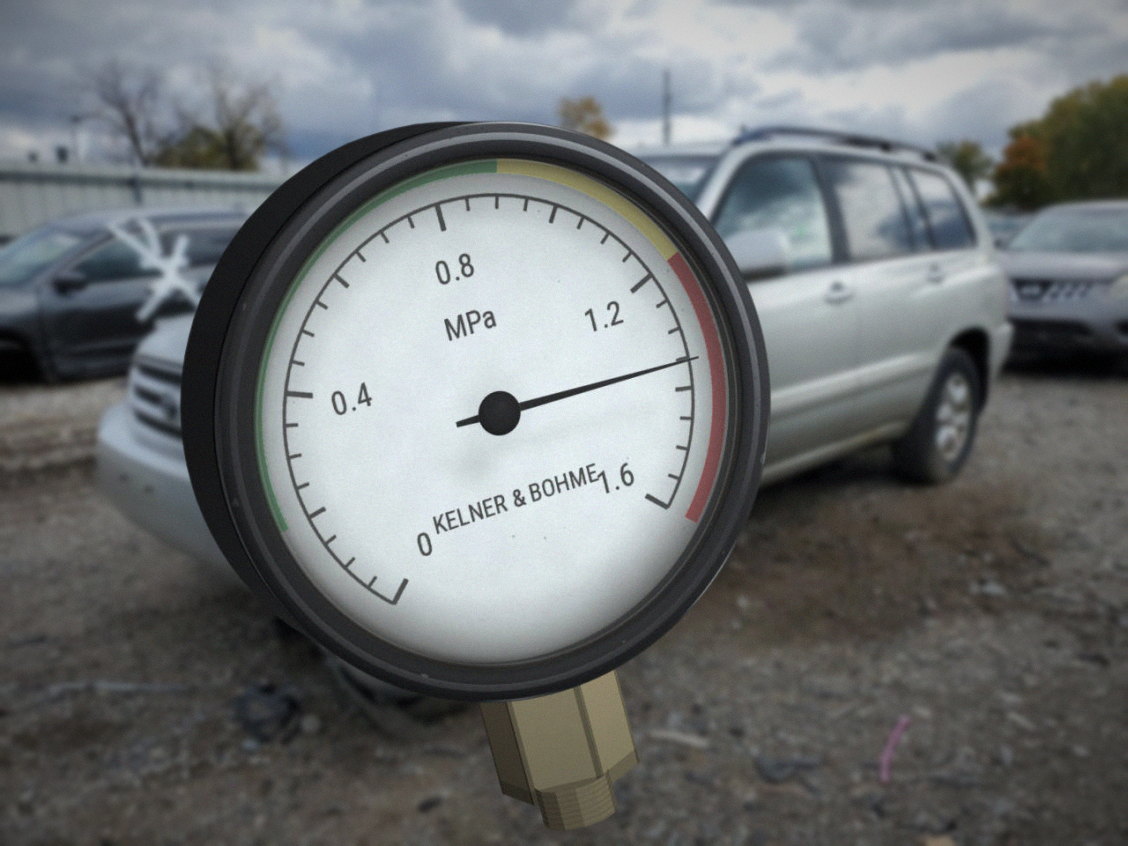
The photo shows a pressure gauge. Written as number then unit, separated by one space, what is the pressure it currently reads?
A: 1.35 MPa
